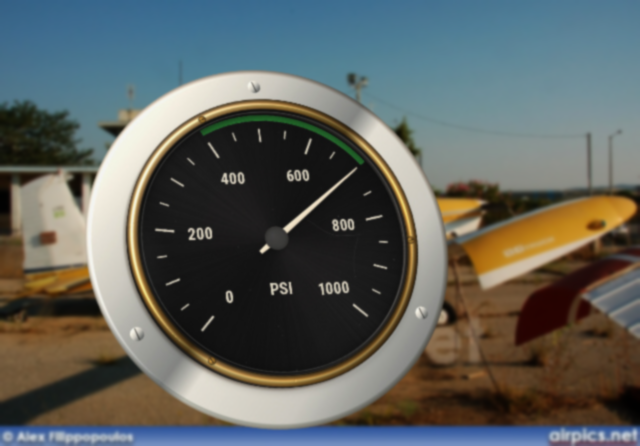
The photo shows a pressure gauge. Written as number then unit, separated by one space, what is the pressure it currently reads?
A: 700 psi
